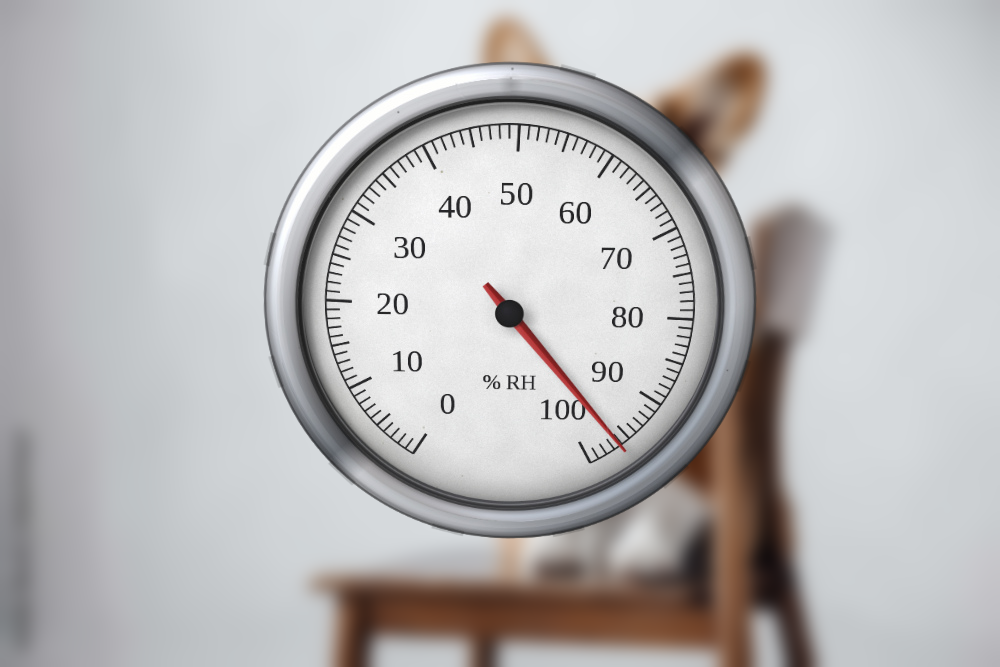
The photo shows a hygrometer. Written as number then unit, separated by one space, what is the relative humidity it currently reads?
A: 96 %
